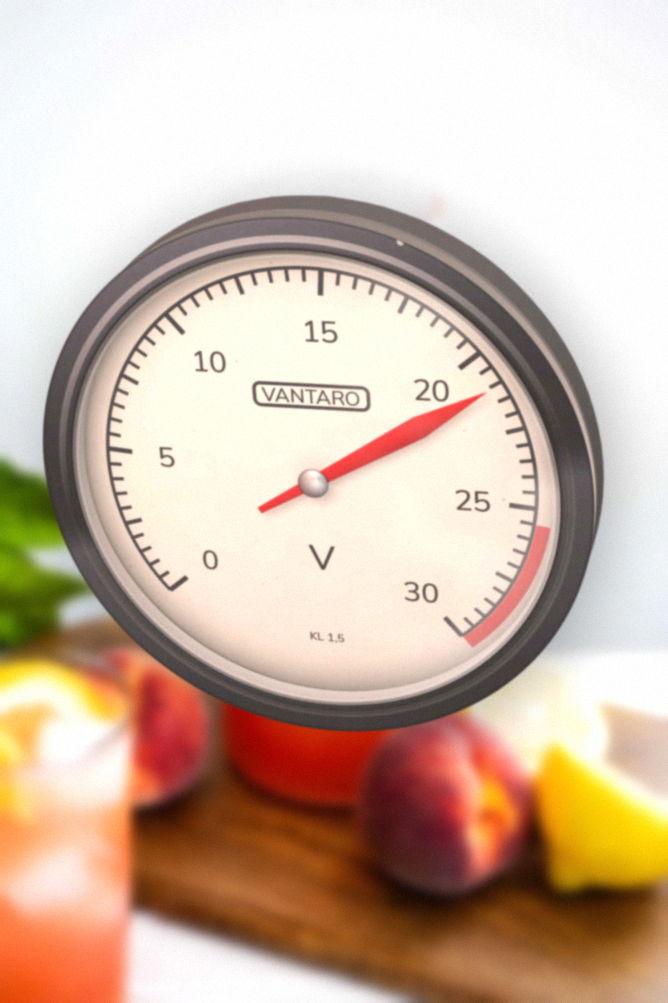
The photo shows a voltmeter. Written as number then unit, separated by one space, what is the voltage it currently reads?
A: 21 V
